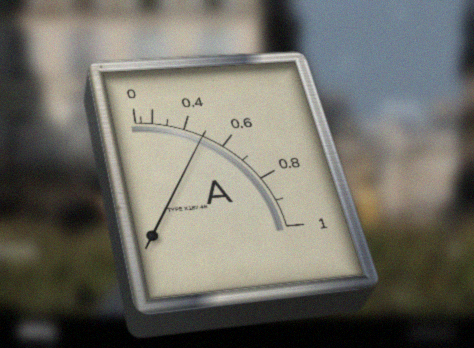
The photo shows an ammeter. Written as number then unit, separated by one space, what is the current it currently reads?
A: 0.5 A
